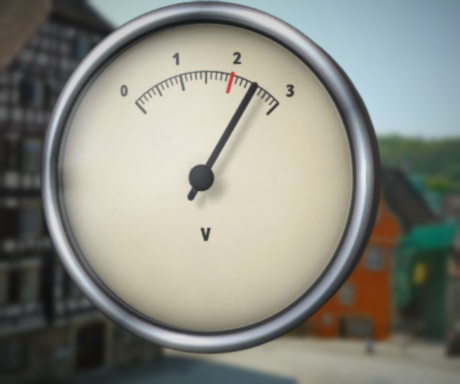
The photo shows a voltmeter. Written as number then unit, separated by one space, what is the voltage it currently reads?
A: 2.5 V
